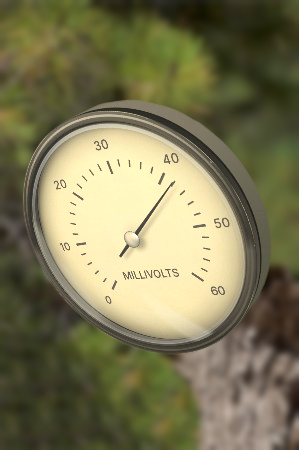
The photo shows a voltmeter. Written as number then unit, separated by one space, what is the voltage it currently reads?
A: 42 mV
